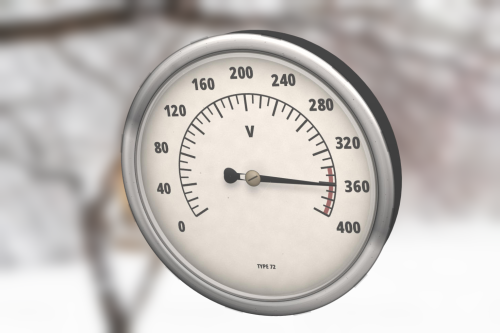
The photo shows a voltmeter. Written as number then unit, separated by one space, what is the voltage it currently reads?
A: 360 V
